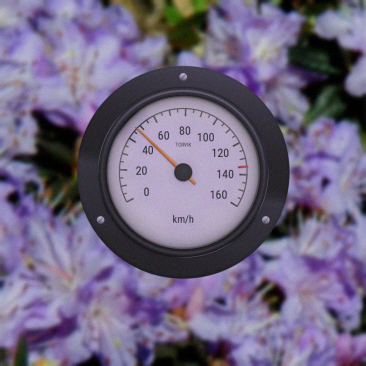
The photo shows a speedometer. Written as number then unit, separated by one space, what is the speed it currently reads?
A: 47.5 km/h
